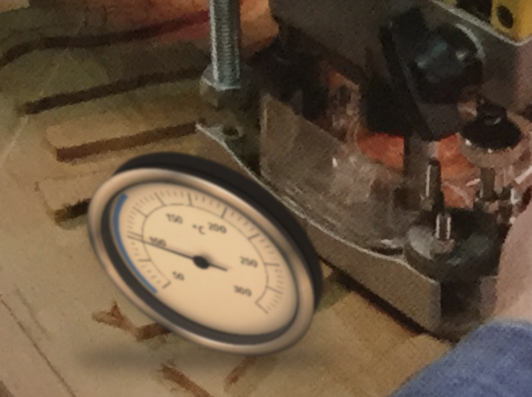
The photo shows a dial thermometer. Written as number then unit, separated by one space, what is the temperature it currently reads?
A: 100 °C
